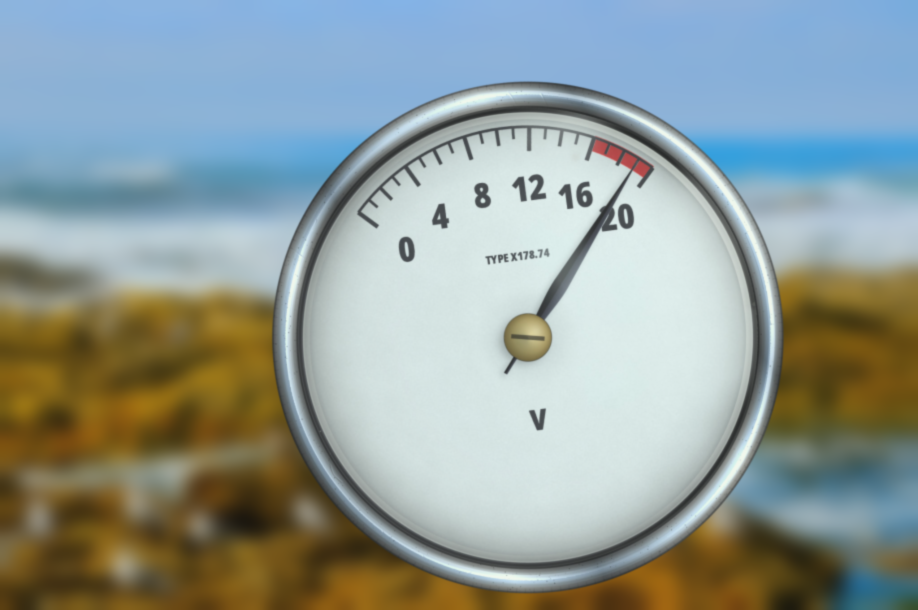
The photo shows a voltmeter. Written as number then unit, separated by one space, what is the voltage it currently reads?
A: 19 V
